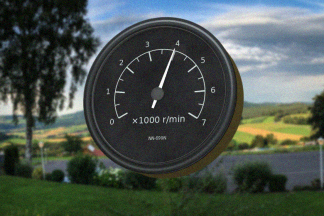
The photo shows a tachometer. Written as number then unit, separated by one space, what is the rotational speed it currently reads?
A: 4000 rpm
